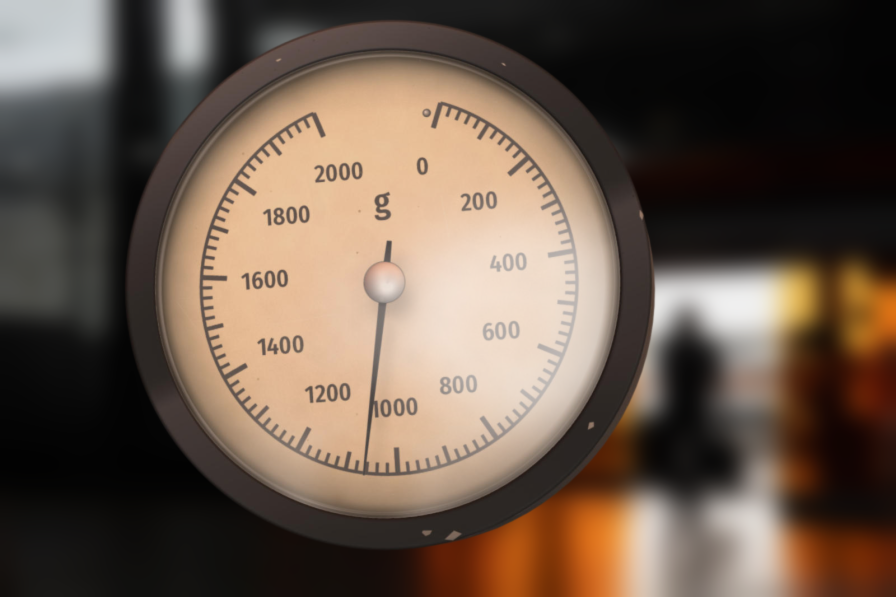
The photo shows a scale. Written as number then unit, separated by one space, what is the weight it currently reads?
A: 1060 g
